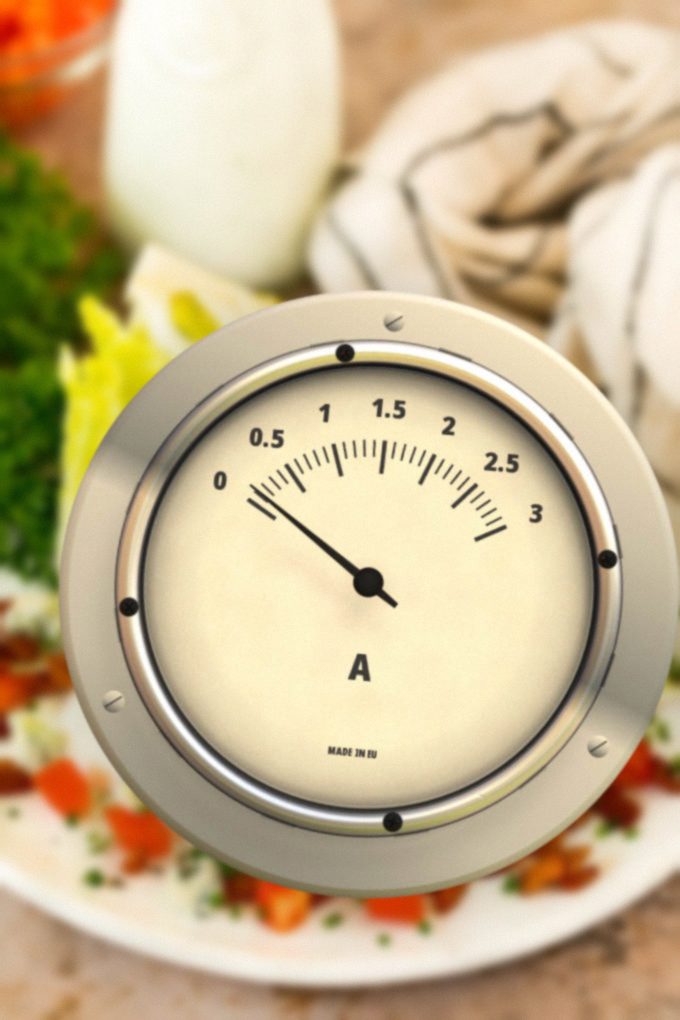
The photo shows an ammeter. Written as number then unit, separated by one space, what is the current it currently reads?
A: 0.1 A
